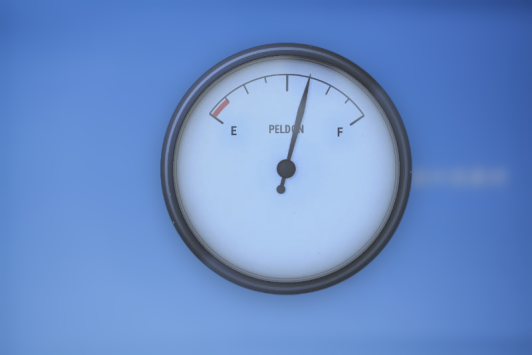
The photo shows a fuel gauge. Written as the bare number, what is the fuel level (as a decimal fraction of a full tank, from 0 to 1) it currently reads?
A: 0.625
